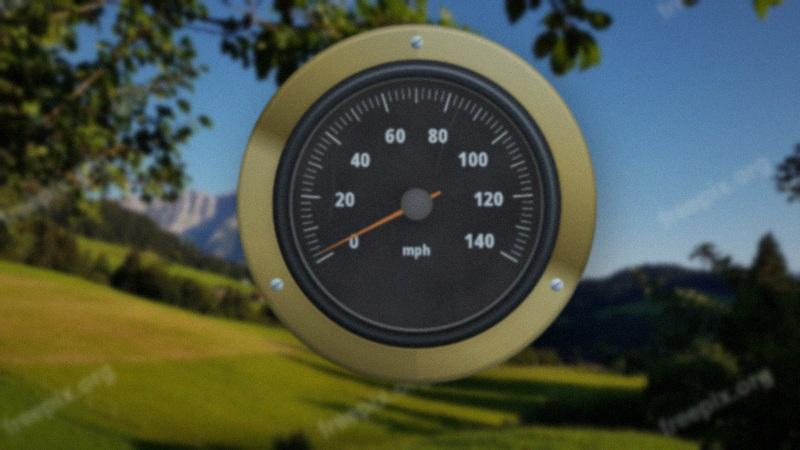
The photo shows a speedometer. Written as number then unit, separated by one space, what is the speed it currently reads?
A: 2 mph
